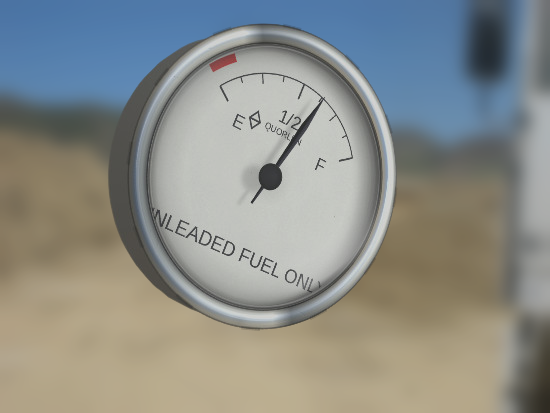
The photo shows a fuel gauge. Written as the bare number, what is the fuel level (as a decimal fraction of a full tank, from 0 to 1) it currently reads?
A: 0.625
